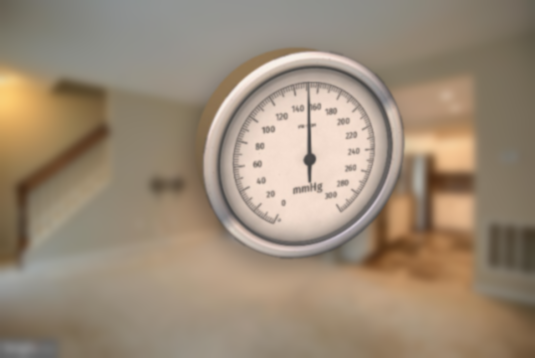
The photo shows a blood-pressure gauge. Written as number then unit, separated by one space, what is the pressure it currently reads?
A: 150 mmHg
